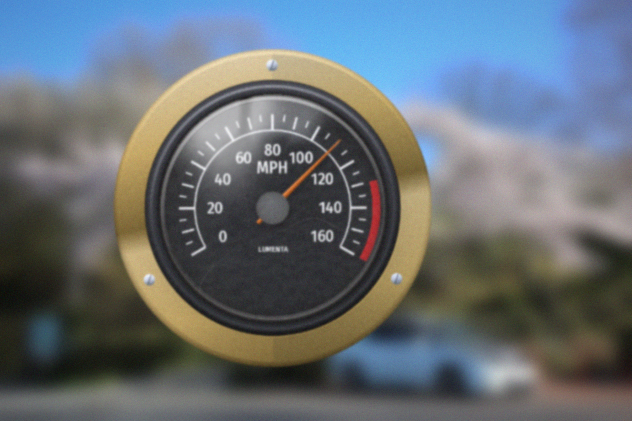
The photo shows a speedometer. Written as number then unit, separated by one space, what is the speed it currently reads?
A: 110 mph
